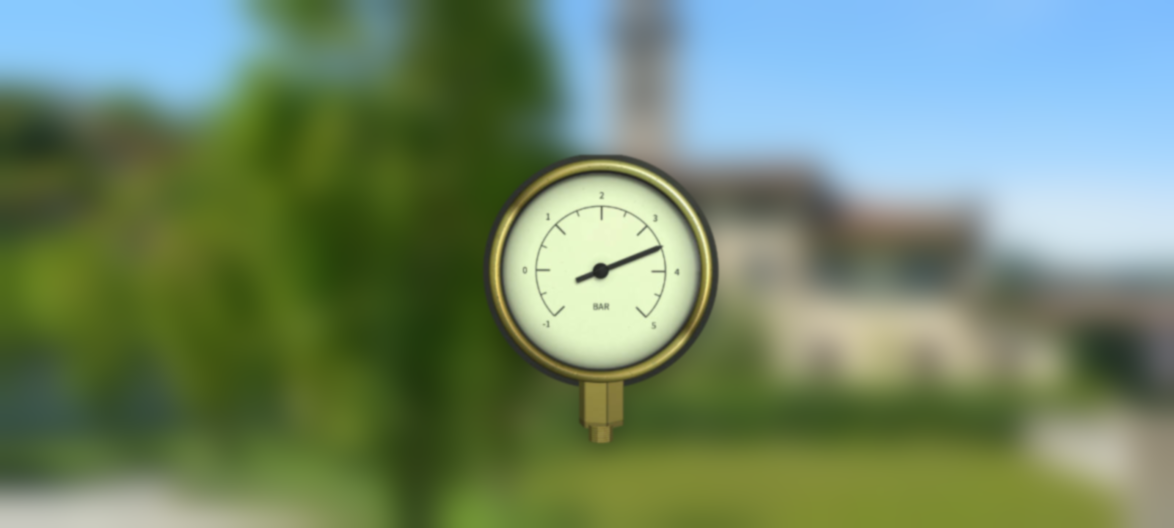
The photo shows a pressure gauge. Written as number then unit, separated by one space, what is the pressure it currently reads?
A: 3.5 bar
